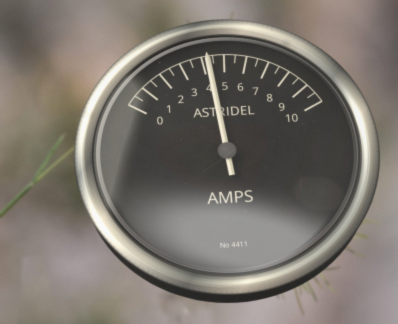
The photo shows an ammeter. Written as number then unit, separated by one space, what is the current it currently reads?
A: 4.25 A
